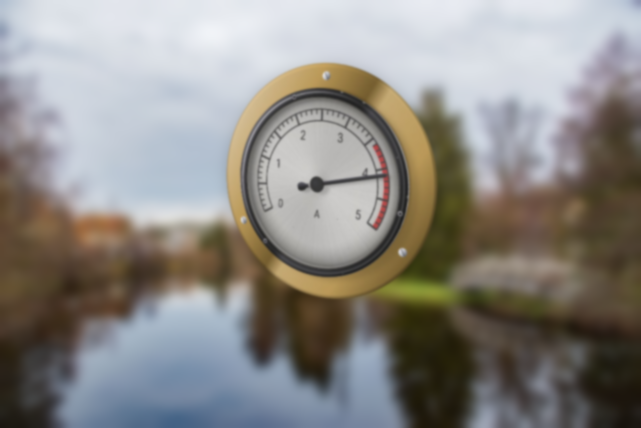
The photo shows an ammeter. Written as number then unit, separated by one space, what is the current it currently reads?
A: 4.1 A
